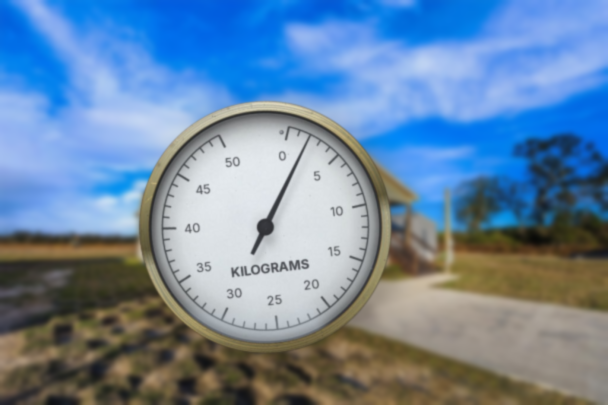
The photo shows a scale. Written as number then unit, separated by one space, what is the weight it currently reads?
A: 2 kg
